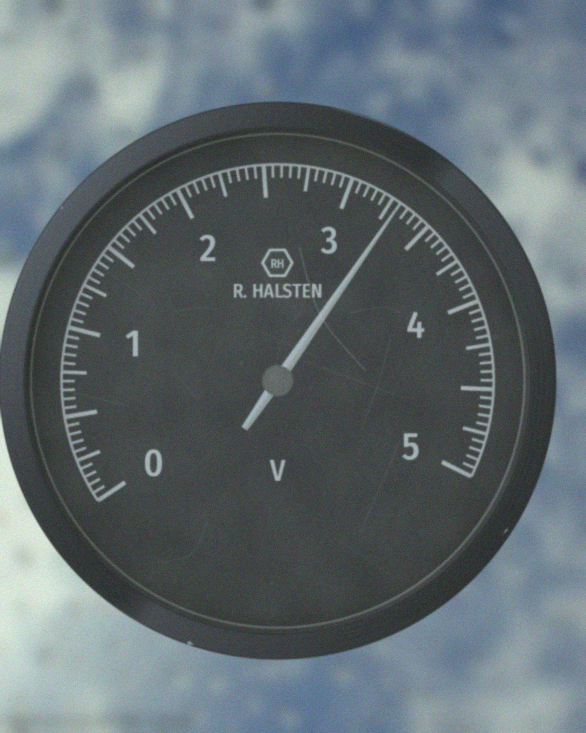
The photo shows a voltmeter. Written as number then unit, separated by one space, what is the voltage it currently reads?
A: 3.3 V
